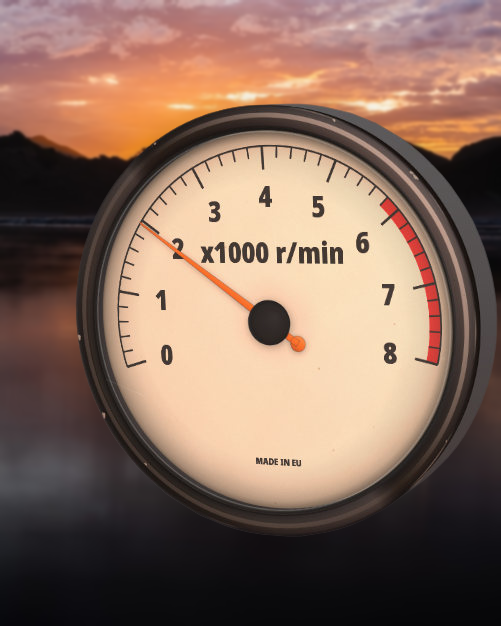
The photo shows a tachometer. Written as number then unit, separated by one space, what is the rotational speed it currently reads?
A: 2000 rpm
